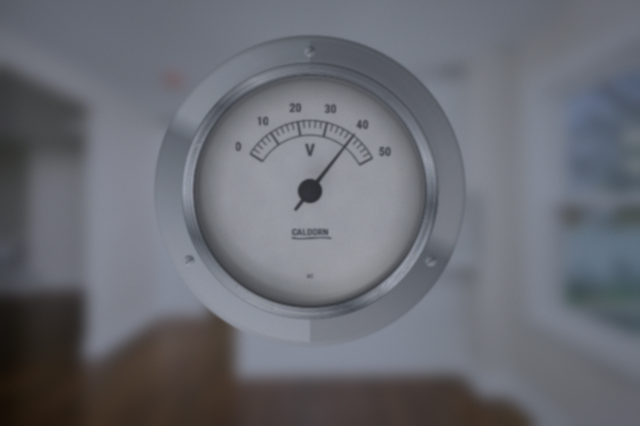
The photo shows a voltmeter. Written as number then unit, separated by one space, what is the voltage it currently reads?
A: 40 V
